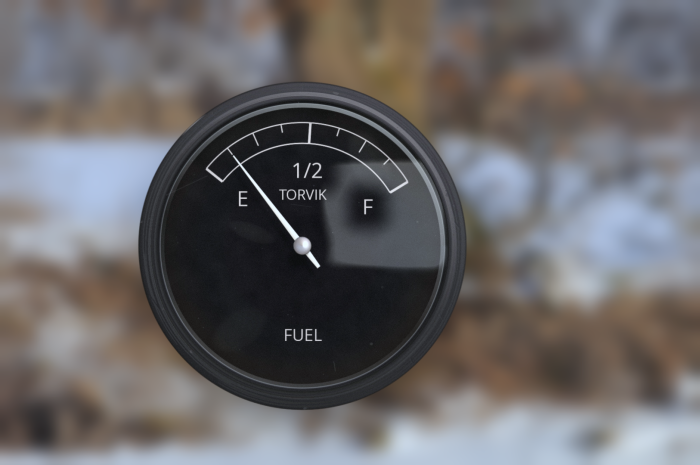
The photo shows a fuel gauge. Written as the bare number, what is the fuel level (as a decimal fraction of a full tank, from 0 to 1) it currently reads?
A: 0.125
